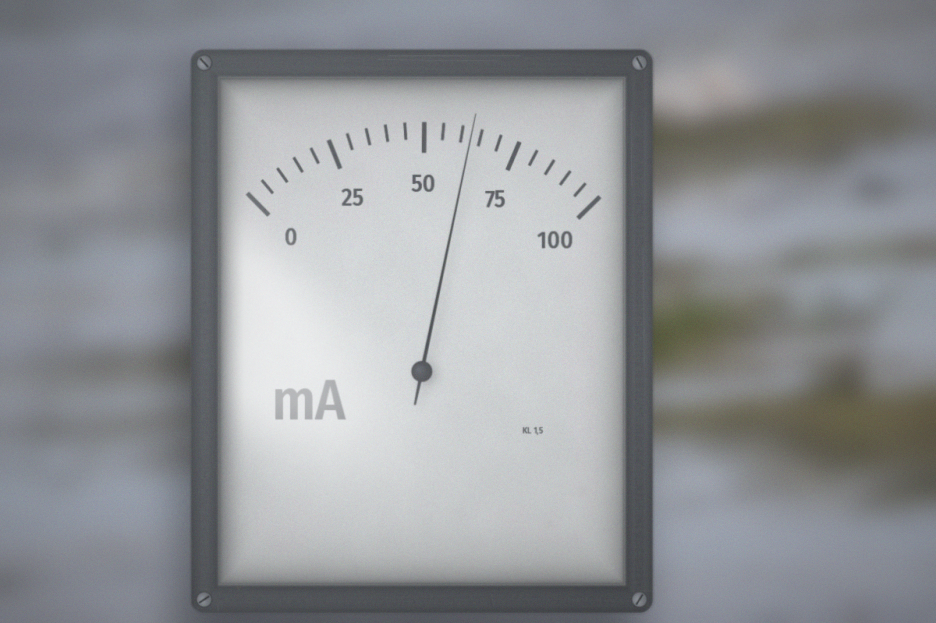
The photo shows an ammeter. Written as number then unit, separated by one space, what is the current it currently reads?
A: 62.5 mA
